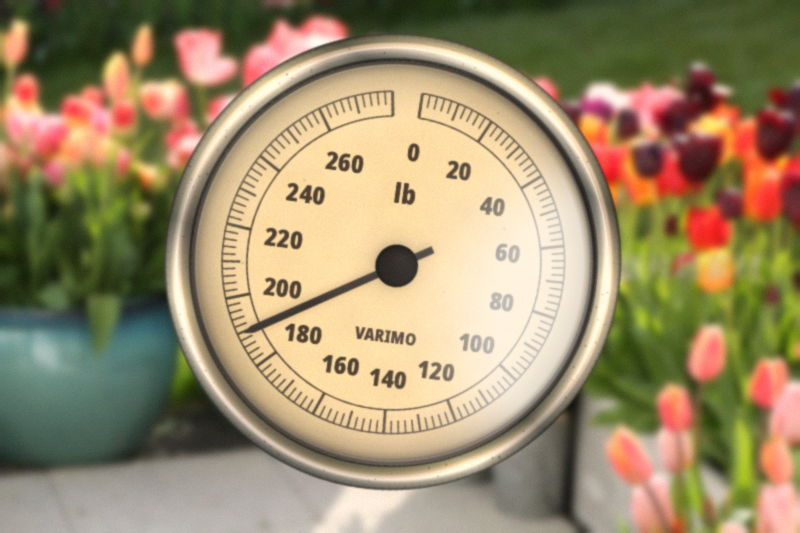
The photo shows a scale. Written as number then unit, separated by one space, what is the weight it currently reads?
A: 190 lb
